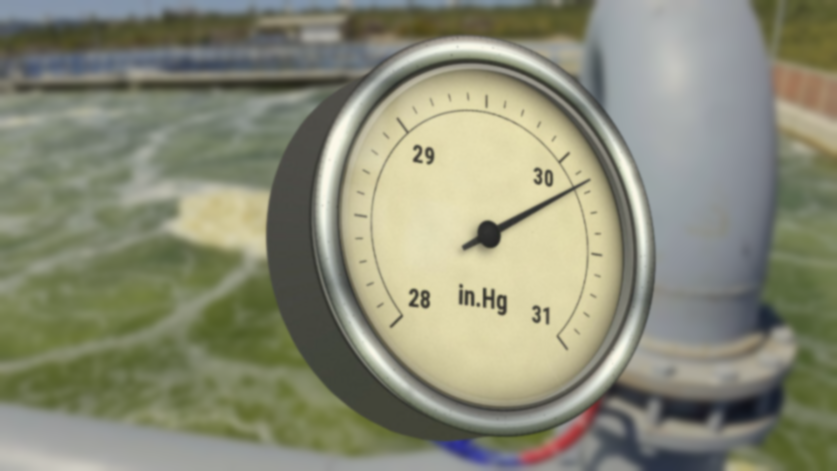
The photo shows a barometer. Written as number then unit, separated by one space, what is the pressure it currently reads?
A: 30.15 inHg
